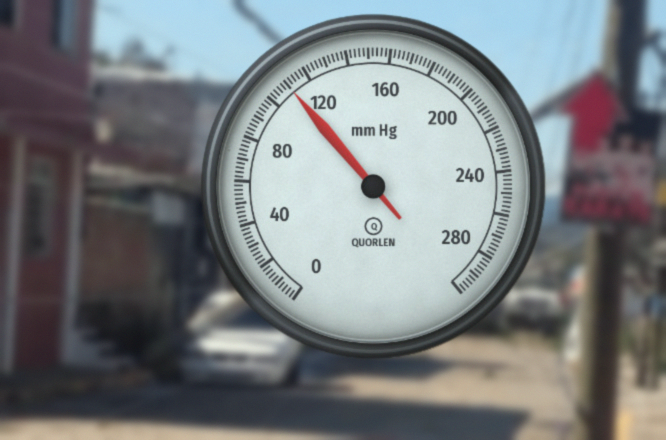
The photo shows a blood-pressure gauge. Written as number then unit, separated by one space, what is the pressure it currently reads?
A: 110 mmHg
